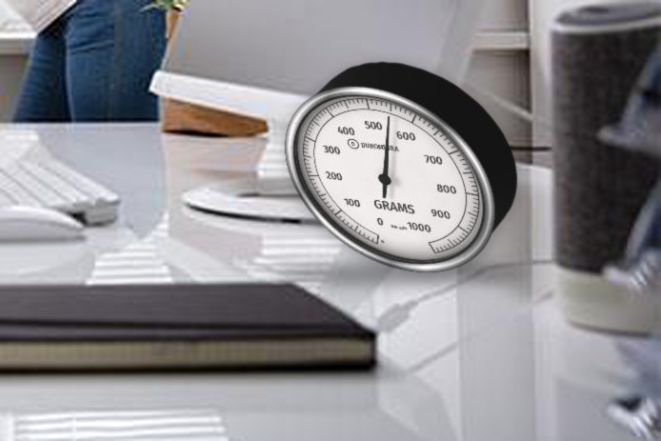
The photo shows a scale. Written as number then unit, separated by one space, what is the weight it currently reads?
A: 550 g
